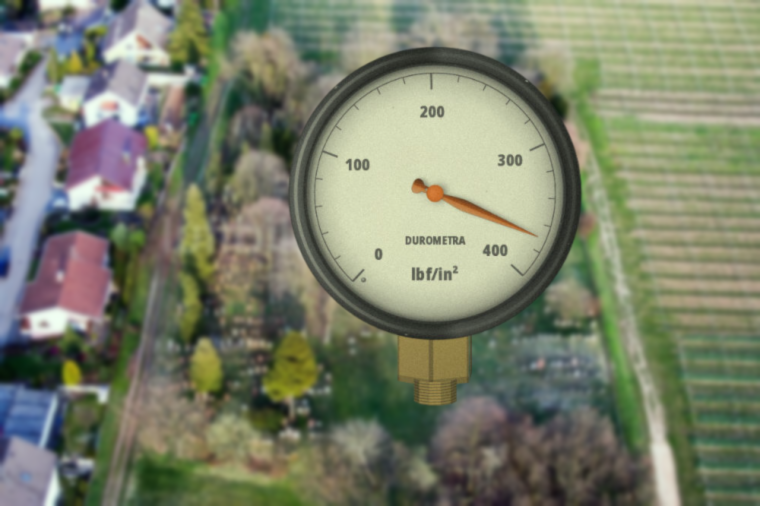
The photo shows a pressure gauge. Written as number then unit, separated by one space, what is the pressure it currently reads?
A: 370 psi
